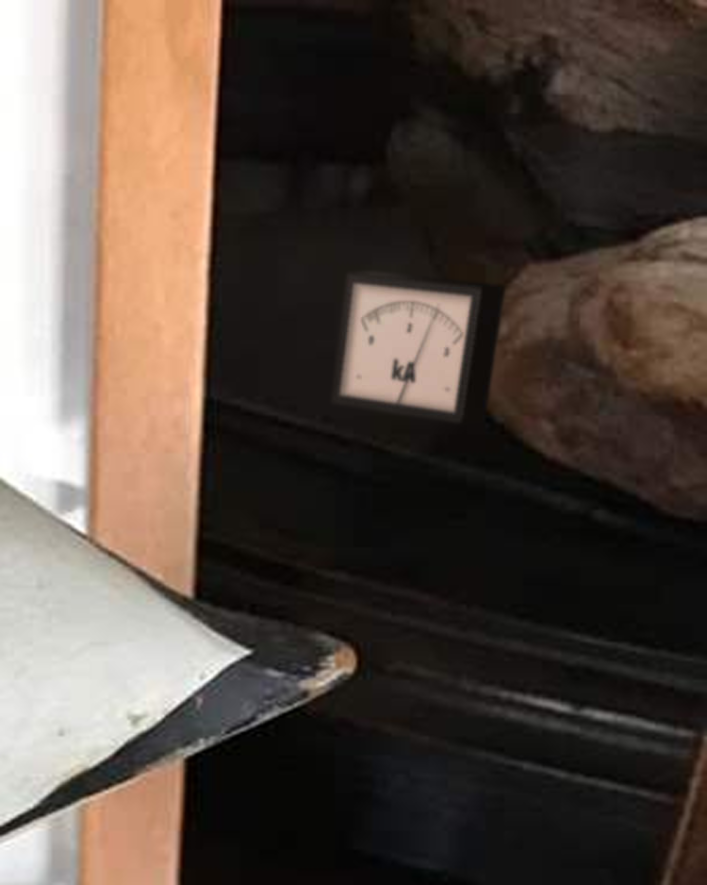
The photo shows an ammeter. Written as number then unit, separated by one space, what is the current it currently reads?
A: 2.5 kA
